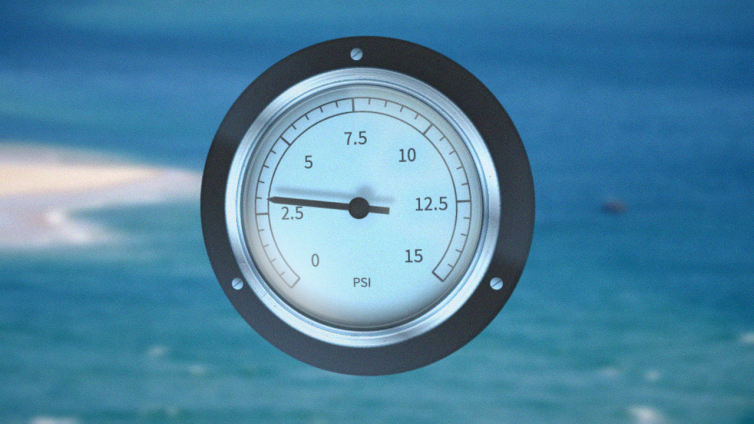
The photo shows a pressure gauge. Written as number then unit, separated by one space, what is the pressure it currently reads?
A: 3 psi
